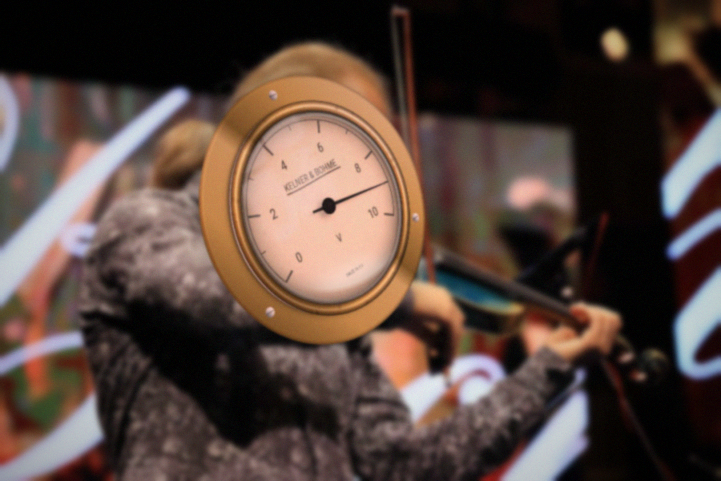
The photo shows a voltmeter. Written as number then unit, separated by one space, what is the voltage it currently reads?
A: 9 V
